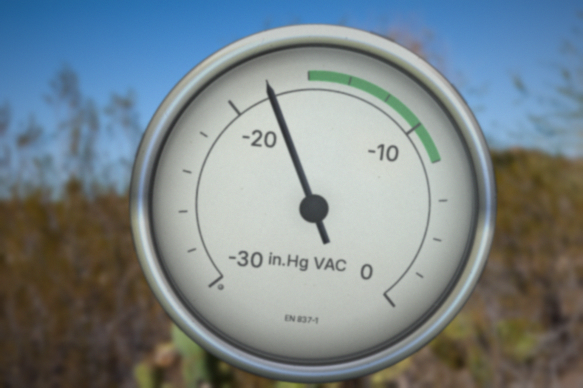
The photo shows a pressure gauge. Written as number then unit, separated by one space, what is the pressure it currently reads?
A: -18 inHg
